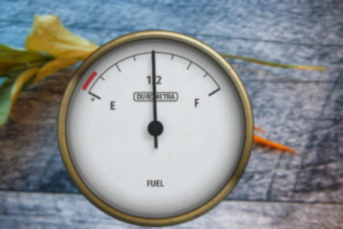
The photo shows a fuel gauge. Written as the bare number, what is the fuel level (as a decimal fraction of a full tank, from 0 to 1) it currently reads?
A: 0.5
